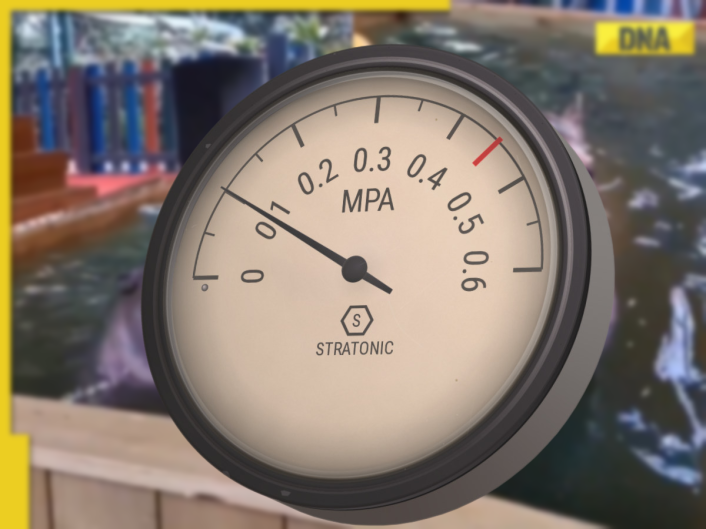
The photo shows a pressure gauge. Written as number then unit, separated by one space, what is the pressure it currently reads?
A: 0.1 MPa
